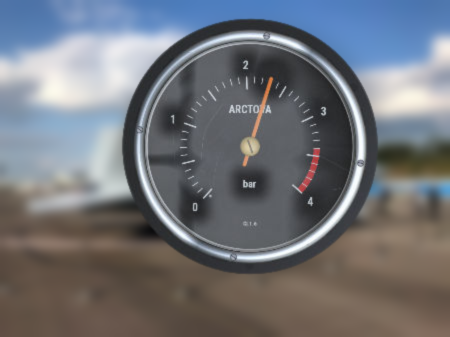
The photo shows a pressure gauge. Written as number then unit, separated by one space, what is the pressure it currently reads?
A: 2.3 bar
